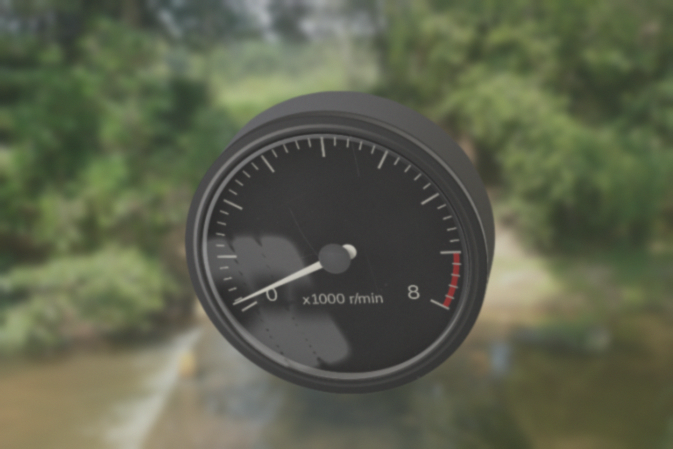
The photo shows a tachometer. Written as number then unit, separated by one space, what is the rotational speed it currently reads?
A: 200 rpm
